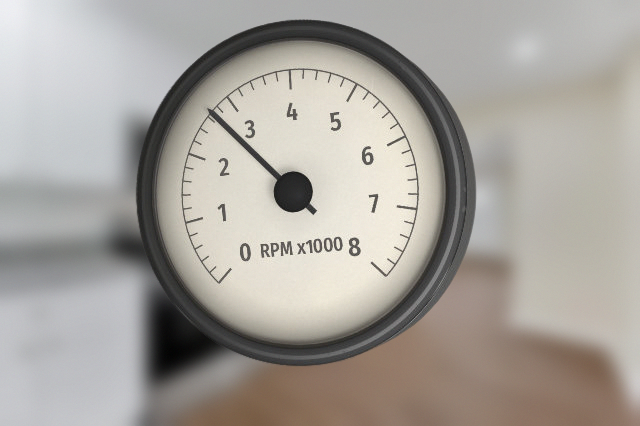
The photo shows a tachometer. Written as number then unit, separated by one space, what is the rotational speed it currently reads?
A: 2700 rpm
